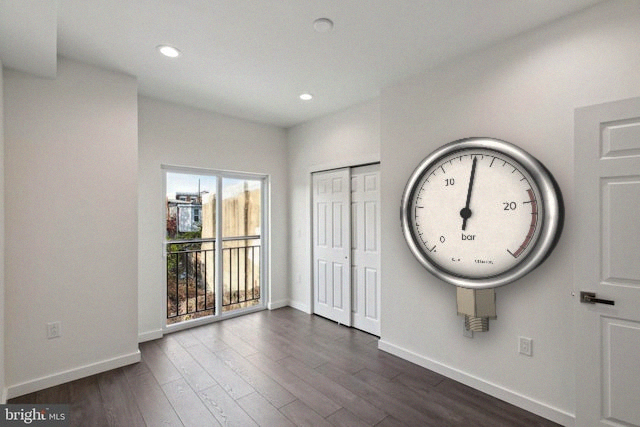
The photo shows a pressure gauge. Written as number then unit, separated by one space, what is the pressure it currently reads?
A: 13.5 bar
